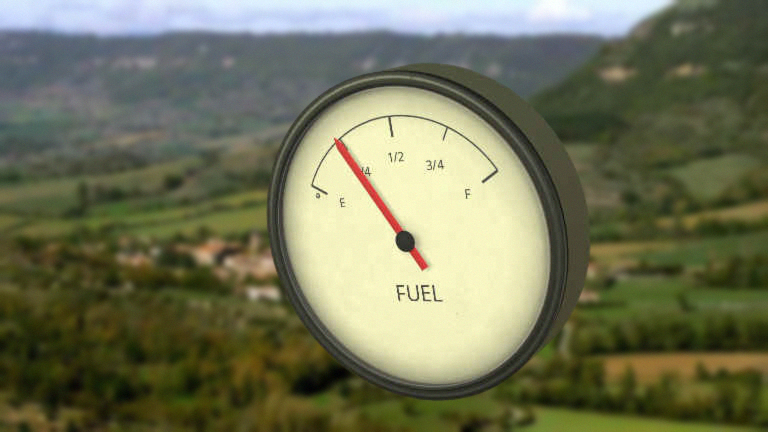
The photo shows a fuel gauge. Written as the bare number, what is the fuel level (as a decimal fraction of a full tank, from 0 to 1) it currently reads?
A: 0.25
